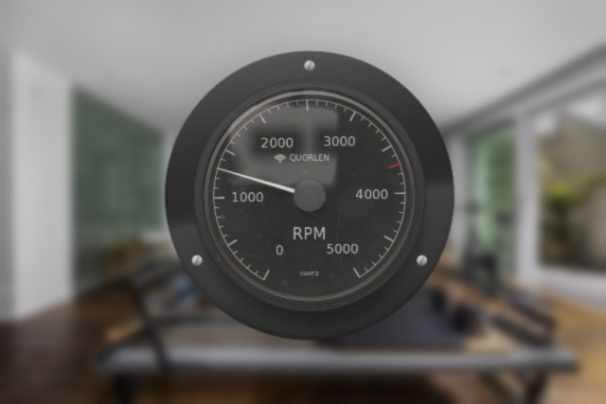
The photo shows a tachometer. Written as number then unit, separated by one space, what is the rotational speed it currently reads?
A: 1300 rpm
